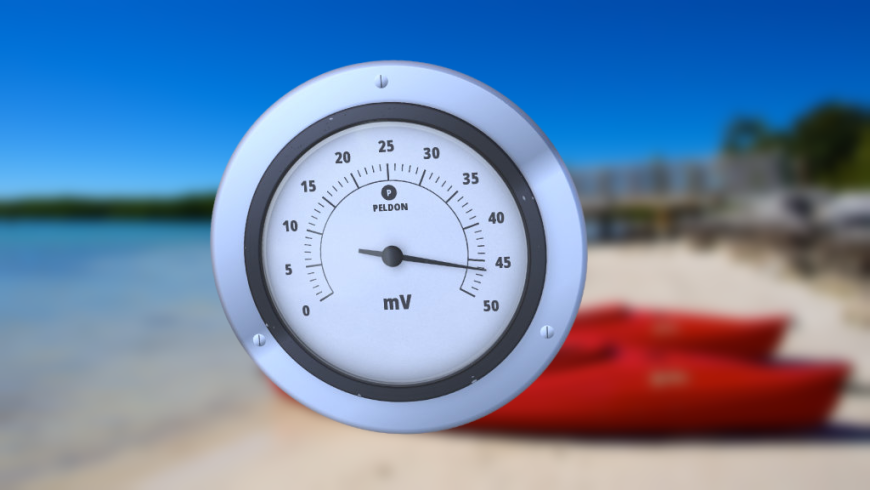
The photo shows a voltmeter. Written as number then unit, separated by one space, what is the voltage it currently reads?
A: 46 mV
